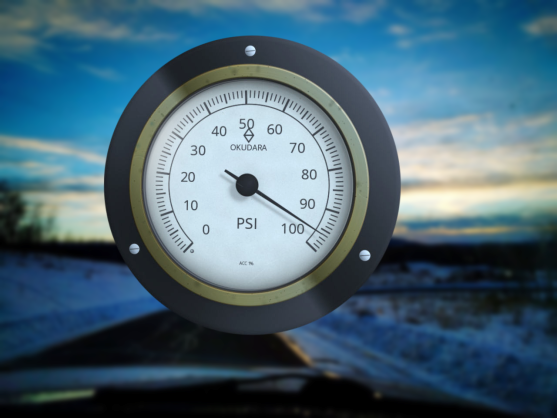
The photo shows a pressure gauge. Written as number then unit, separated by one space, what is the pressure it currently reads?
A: 96 psi
